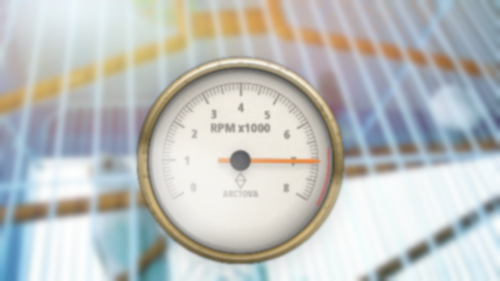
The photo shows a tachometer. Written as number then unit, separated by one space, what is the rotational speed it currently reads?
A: 7000 rpm
